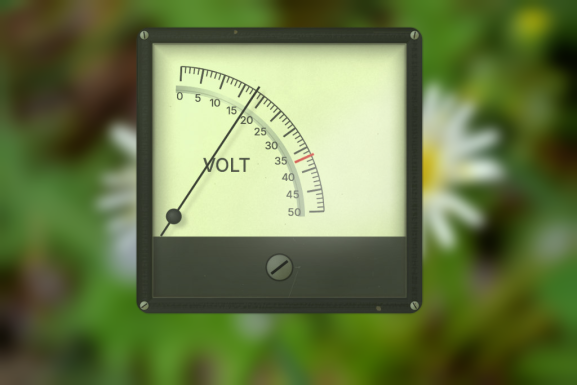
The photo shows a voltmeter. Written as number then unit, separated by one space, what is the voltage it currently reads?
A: 18 V
